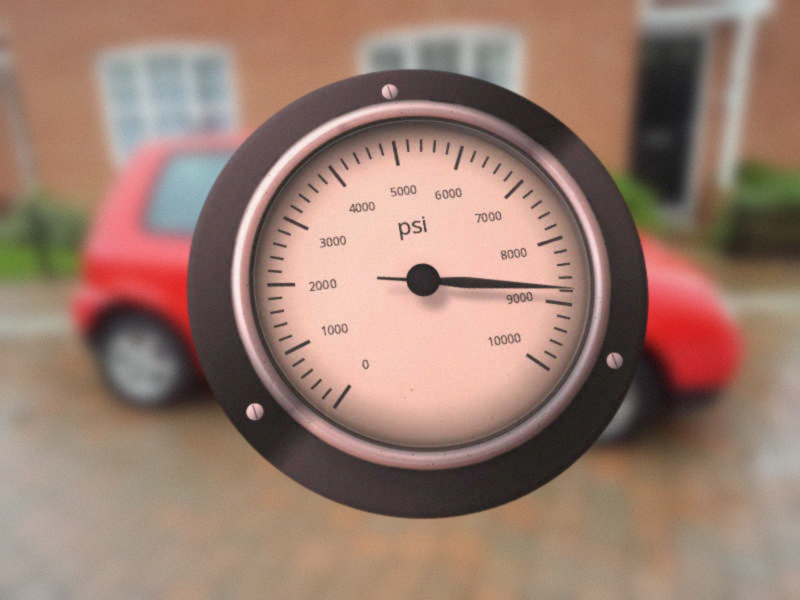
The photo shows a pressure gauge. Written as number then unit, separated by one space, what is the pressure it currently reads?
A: 8800 psi
